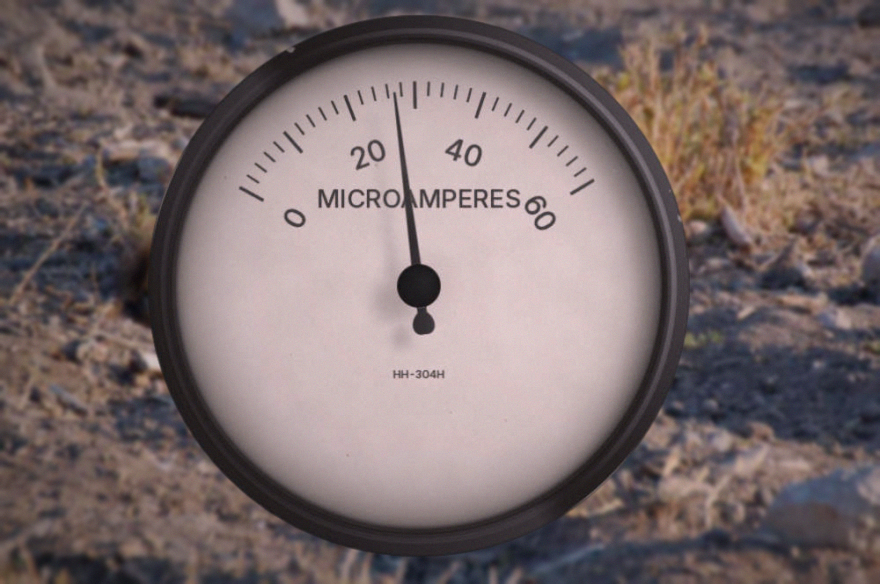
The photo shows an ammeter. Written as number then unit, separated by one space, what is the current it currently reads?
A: 27 µA
